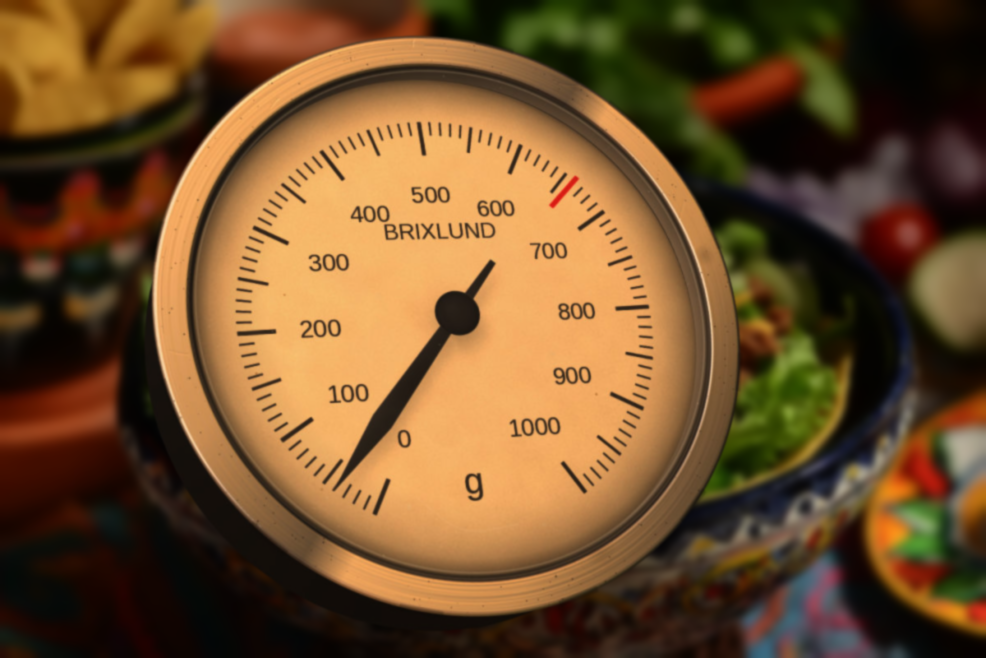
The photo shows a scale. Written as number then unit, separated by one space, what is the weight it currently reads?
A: 40 g
